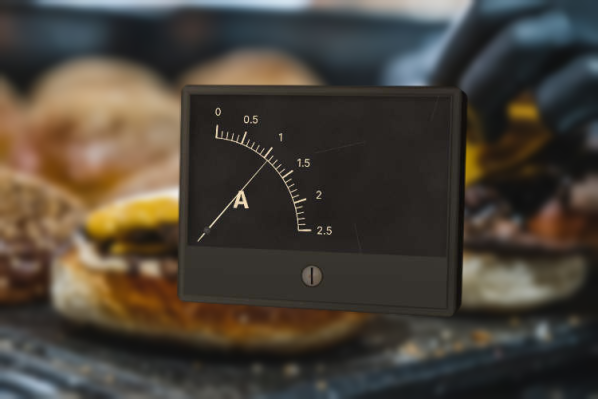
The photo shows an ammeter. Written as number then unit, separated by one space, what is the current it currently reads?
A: 1.1 A
